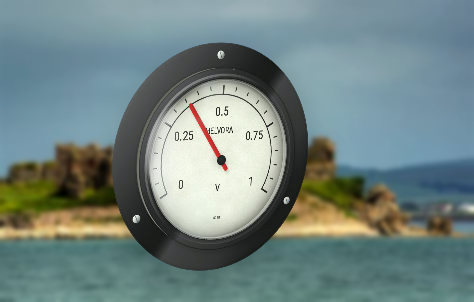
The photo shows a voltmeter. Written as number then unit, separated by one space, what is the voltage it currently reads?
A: 0.35 V
